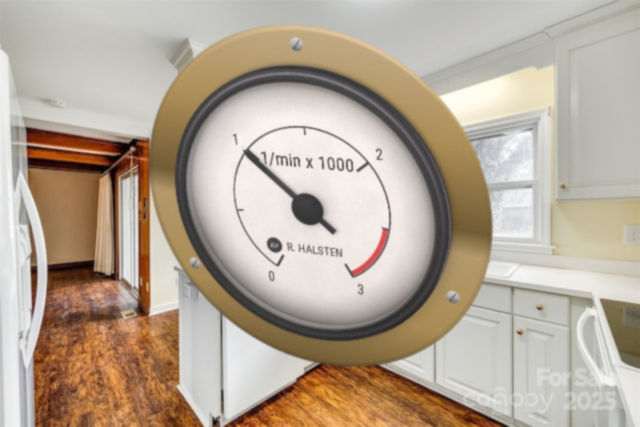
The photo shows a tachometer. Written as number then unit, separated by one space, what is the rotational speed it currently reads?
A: 1000 rpm
